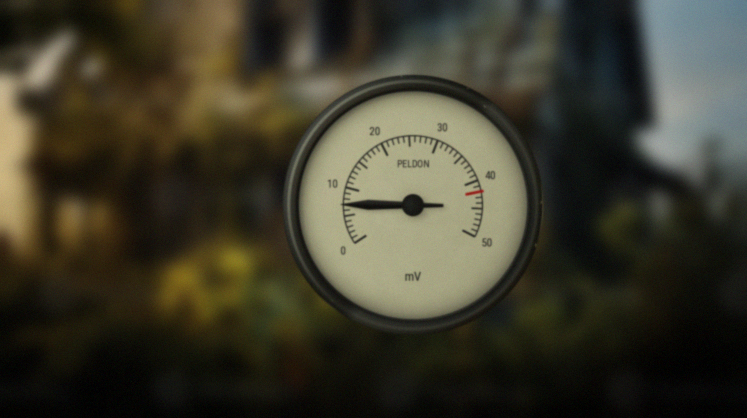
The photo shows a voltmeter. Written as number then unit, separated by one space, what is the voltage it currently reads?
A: 7 mV
